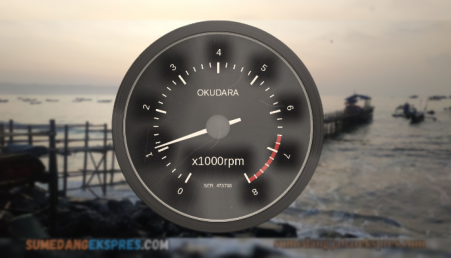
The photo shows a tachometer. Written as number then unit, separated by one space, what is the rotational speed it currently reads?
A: 1100 rpm
